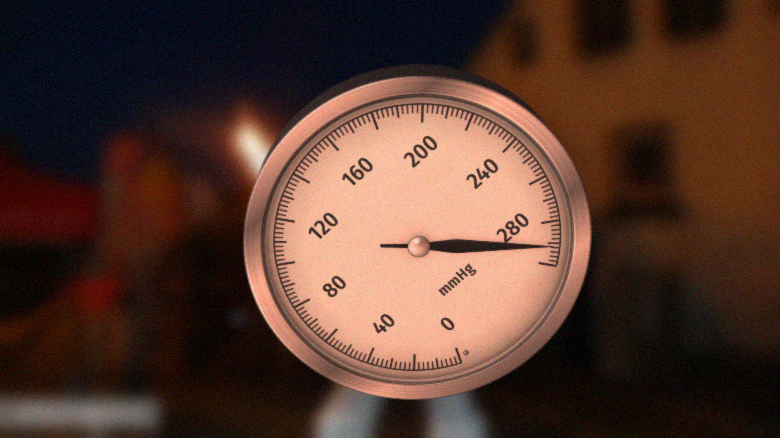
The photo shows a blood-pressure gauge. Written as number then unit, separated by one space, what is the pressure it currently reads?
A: 290 mmHg
